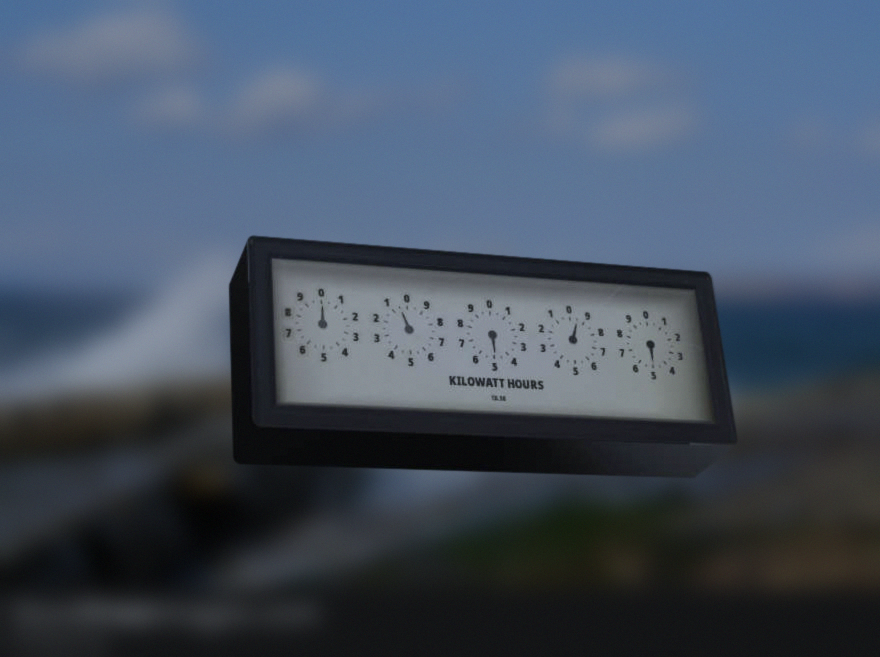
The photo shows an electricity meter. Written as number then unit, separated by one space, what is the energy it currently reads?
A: 495 kWh
